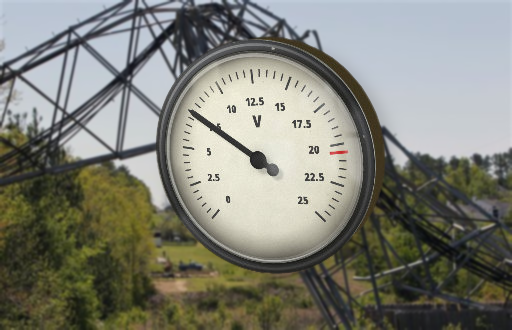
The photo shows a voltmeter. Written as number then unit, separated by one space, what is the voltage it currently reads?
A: 7.5 V
